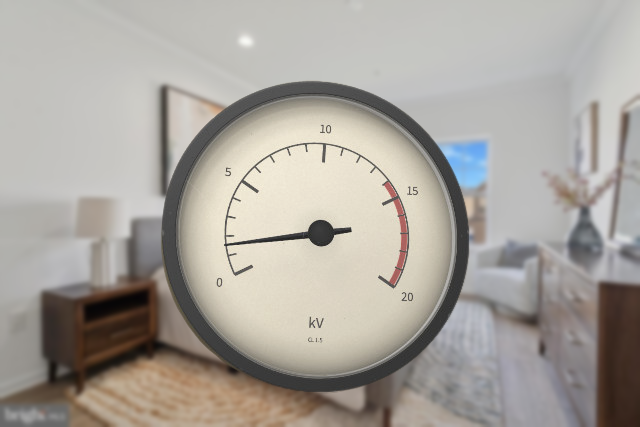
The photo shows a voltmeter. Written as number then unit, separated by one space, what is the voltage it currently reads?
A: 1.5 kV
